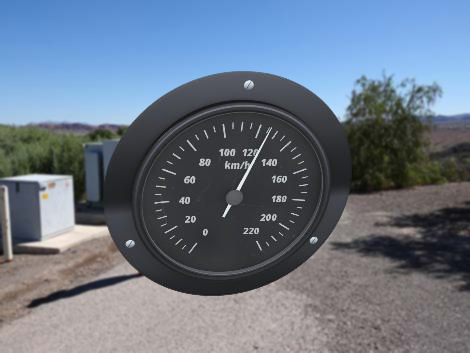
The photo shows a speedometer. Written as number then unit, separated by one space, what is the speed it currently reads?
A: 125 km/h
